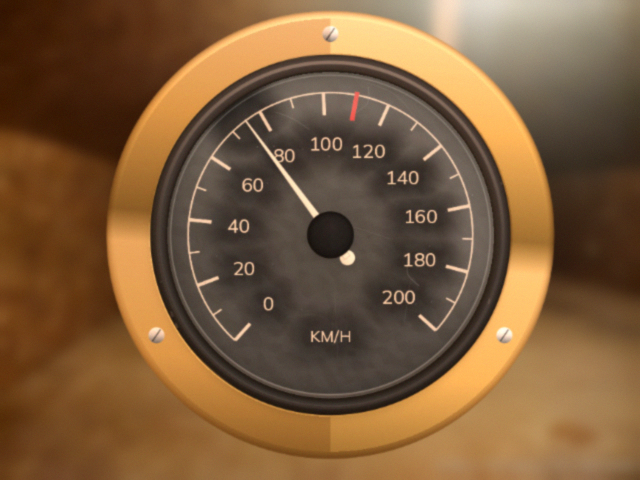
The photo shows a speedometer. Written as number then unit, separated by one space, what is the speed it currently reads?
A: 75 km/h
